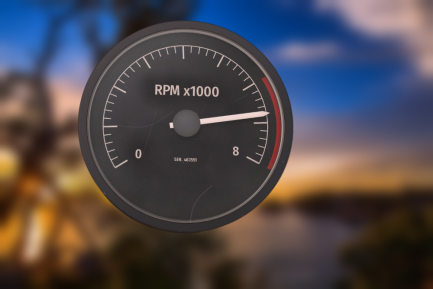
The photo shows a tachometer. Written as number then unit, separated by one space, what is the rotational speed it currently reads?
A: 6800 rpm
